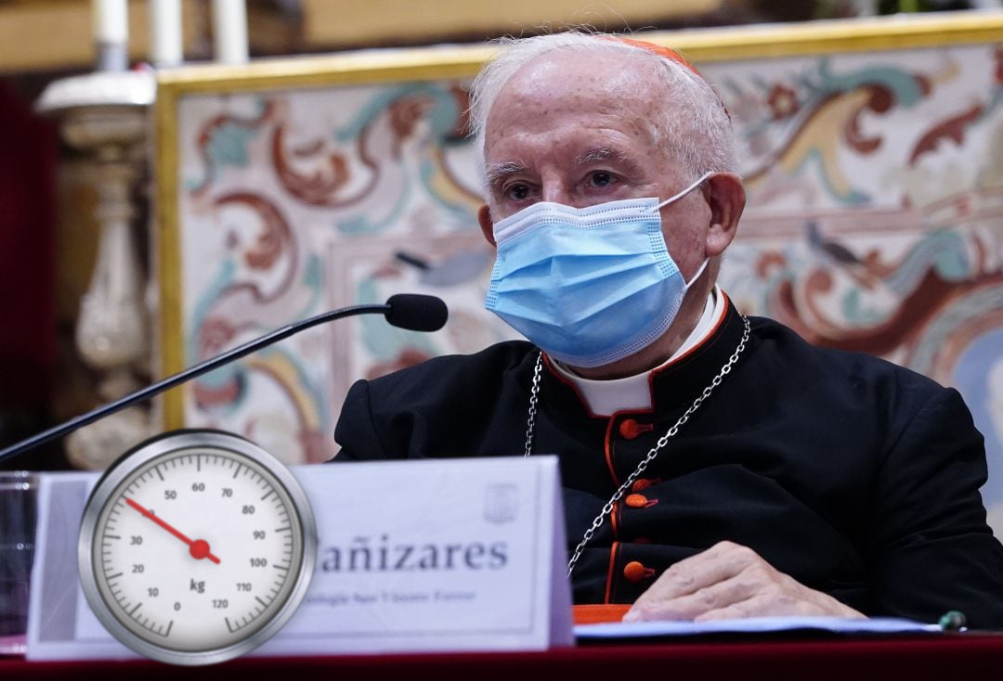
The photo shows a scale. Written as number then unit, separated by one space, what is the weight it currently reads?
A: 40 kg
